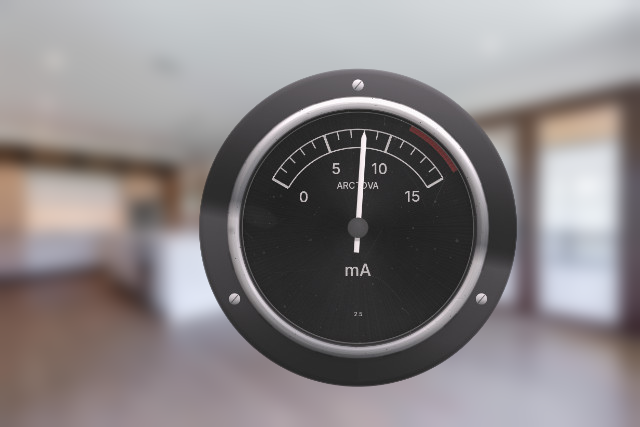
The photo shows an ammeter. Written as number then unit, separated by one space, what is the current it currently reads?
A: 8 mA
